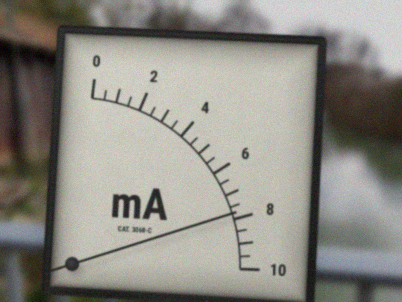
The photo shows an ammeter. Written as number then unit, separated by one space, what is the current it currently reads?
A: 7.75 mA
